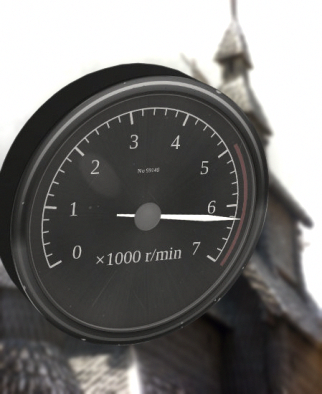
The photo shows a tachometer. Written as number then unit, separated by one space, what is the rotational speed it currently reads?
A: 6200 rpm
